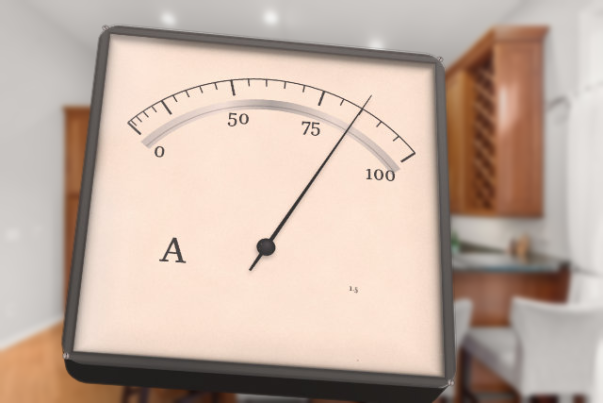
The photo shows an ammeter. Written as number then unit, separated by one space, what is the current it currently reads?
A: 85 A
